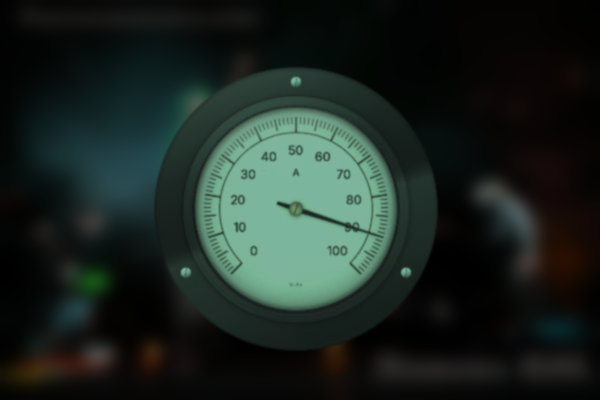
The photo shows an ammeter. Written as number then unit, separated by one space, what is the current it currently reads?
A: 90 A
